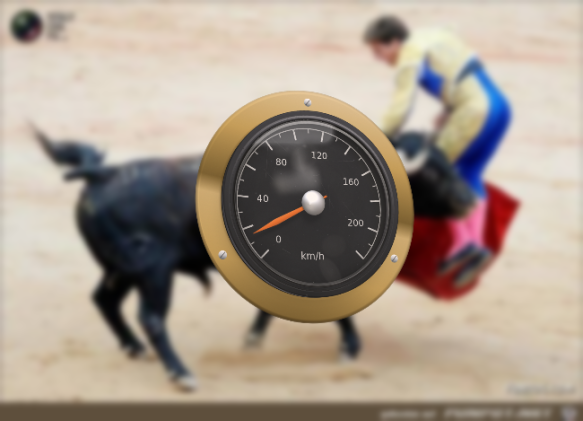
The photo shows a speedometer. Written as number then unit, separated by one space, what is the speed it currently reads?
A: 15 km/h
